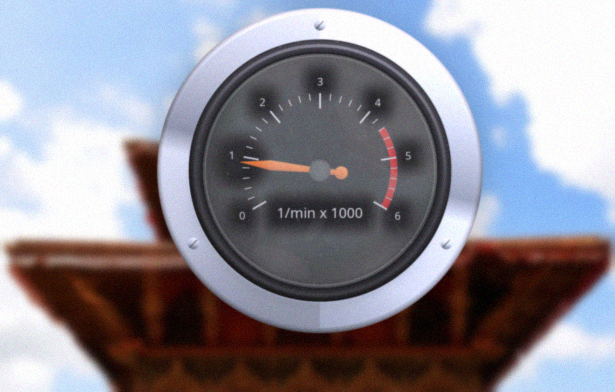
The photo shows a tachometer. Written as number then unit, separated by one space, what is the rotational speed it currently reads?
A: 900 rpm
